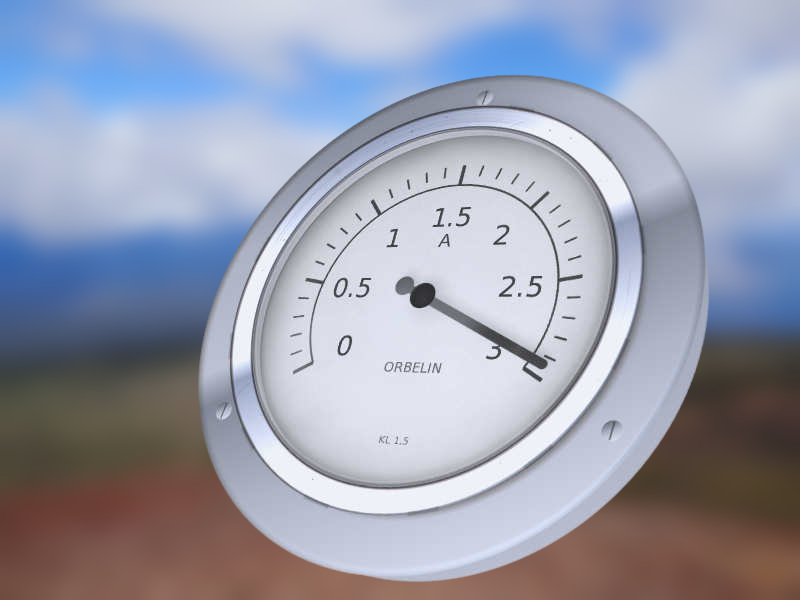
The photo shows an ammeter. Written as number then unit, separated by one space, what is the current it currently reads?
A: 2.95 A
